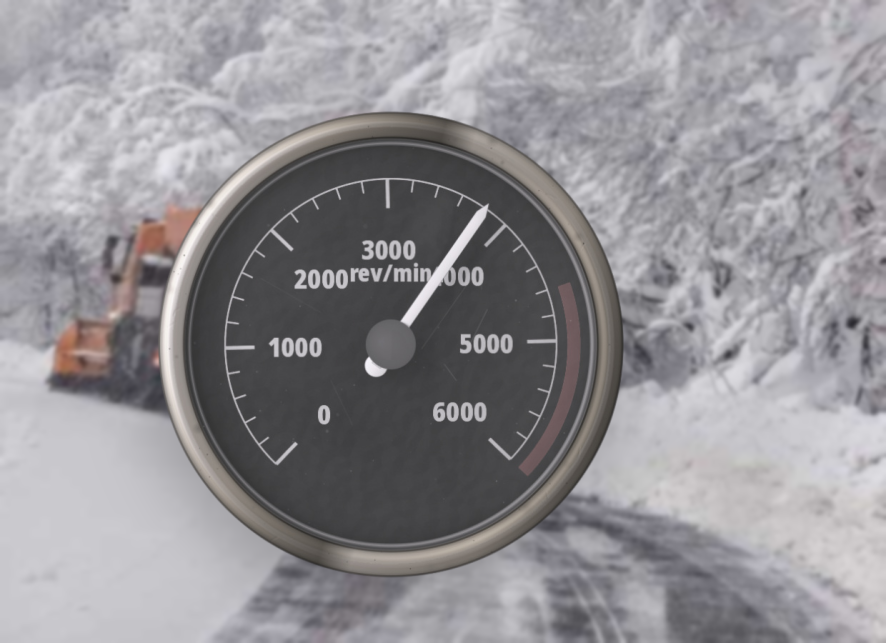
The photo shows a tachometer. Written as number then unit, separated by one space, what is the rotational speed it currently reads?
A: 3800 rpm
